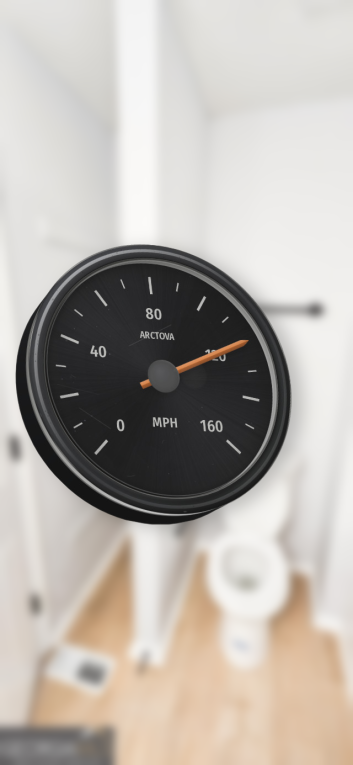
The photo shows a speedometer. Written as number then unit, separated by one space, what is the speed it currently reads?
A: 120 mph
